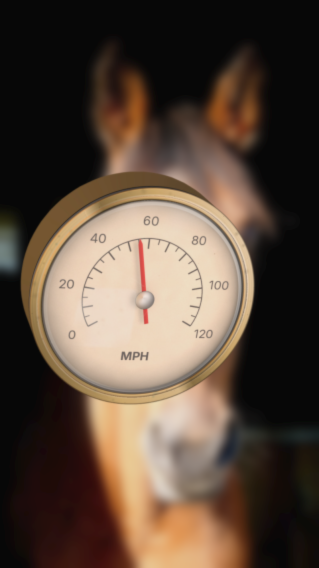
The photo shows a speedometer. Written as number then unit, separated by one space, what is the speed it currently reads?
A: 55 mph
